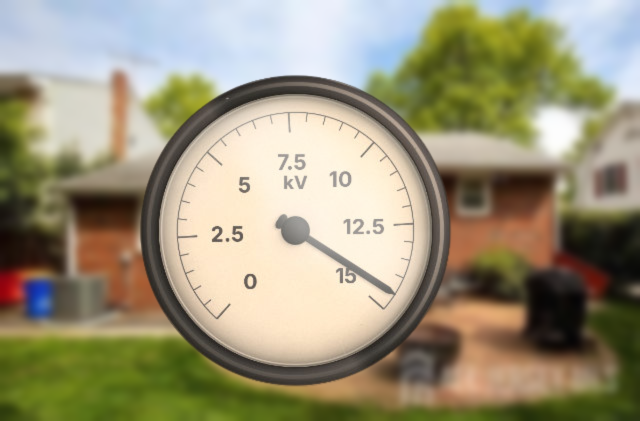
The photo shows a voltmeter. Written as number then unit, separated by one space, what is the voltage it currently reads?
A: 14.5 kV
